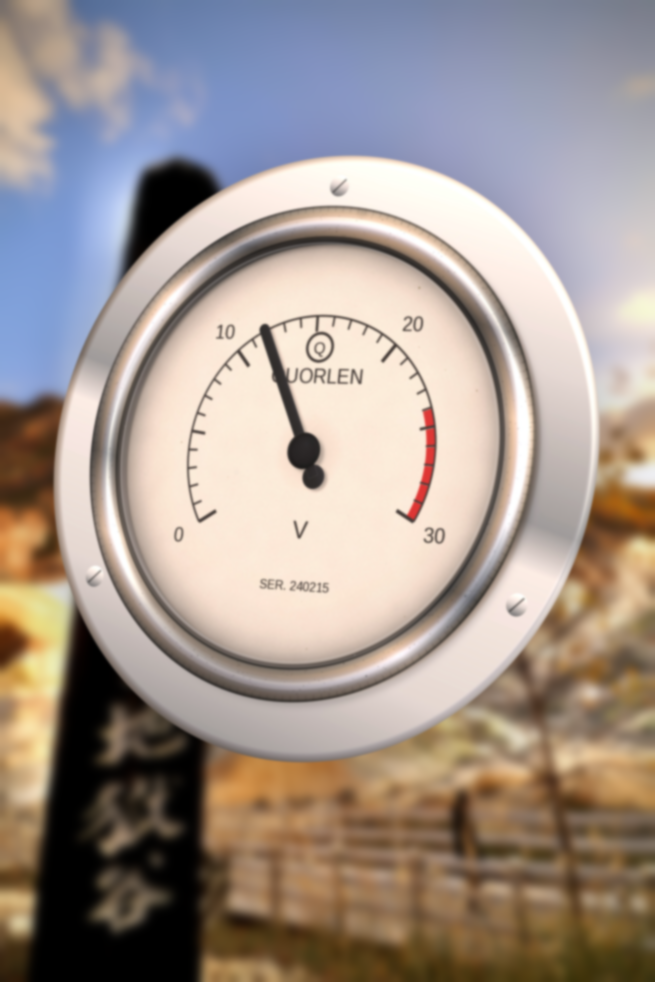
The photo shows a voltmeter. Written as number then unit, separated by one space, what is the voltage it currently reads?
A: 12 V
